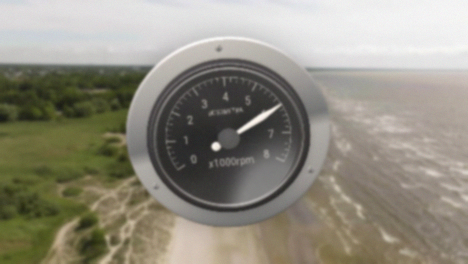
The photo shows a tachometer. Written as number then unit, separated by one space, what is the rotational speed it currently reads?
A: 6000 rpm
